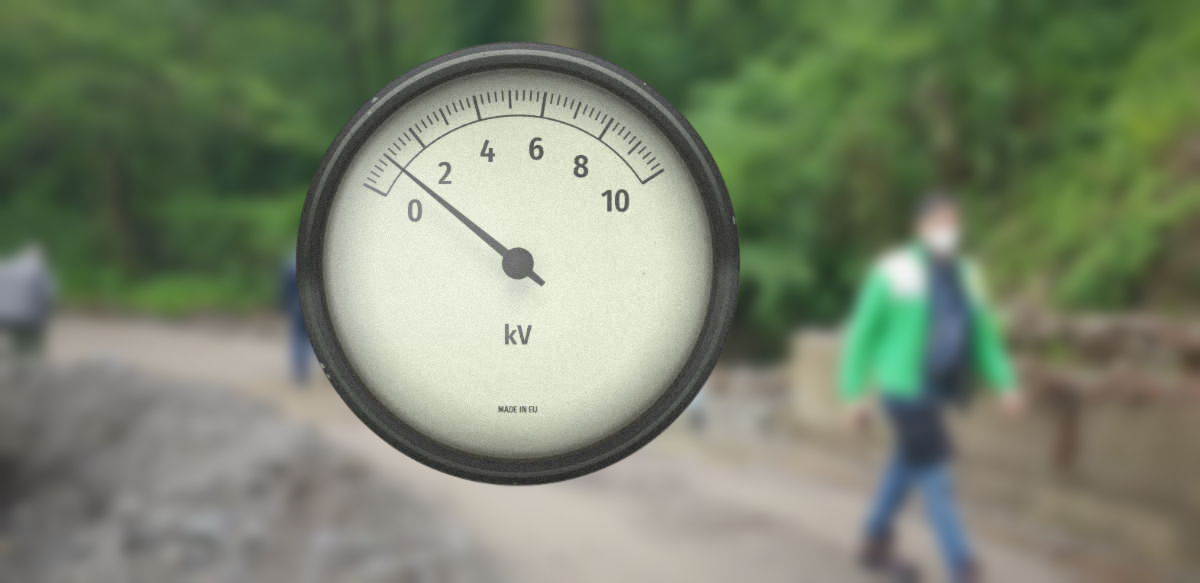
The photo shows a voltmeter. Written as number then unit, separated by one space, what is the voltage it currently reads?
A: 1 kV
